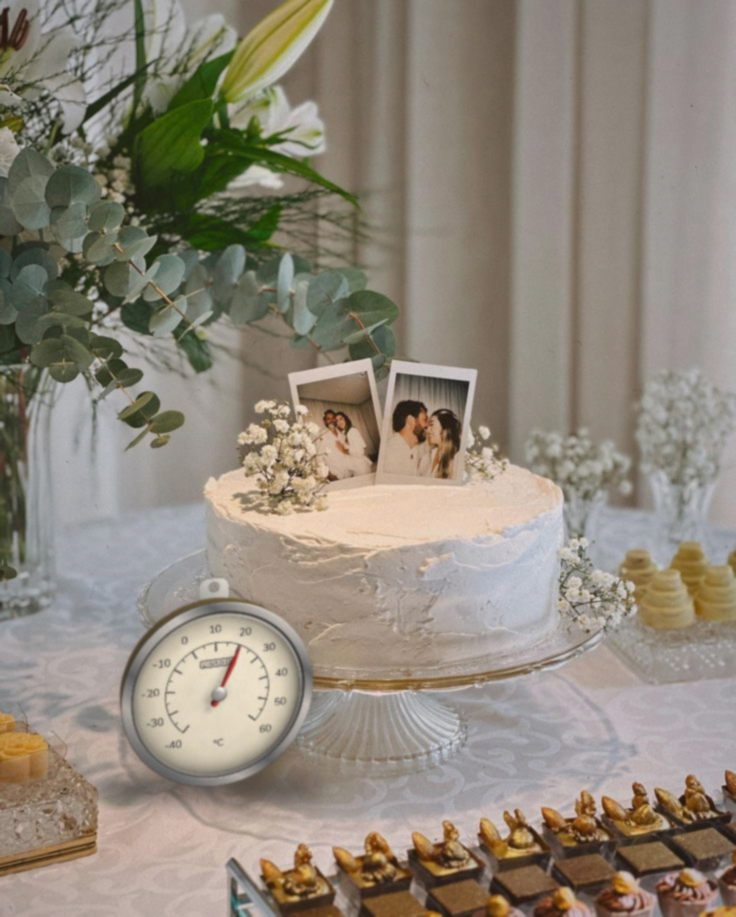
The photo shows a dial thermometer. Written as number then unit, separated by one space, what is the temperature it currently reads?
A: 20 °C
